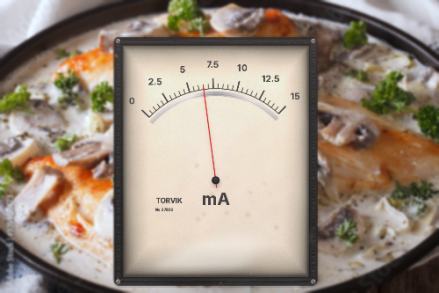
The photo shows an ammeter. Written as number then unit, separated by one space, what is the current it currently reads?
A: 6.5 mA
